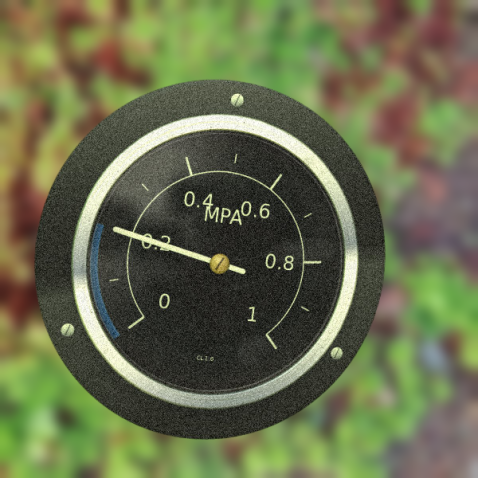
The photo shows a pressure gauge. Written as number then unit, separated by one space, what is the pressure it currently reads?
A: 0.2 MPa
